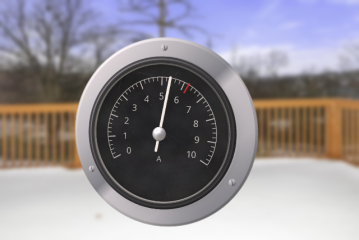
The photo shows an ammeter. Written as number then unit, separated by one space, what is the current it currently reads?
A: 5.4 A
